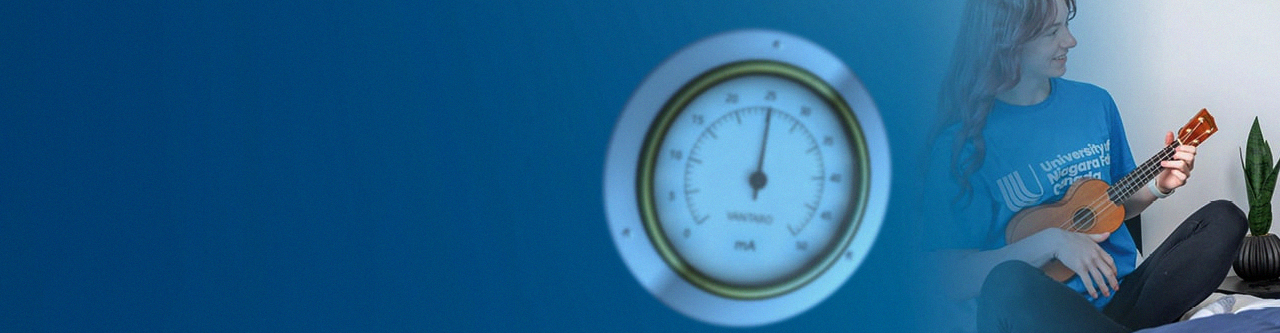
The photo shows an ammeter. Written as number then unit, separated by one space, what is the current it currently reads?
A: 25 mA
